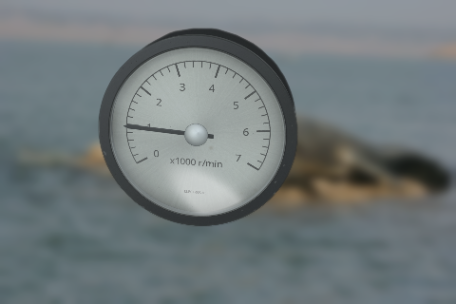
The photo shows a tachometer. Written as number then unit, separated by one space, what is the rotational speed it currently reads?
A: 1000 rpm
